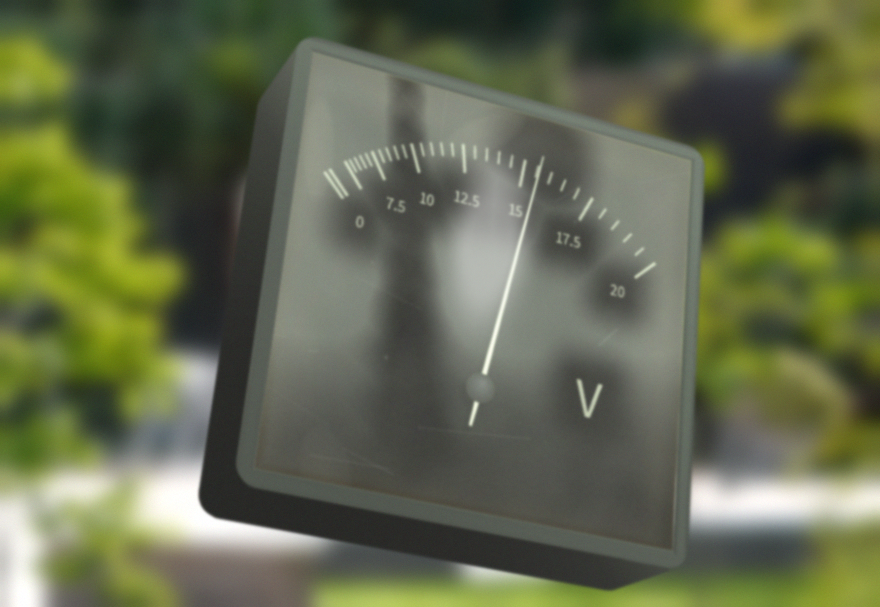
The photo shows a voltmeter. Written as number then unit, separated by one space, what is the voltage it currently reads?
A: 15.5 V
